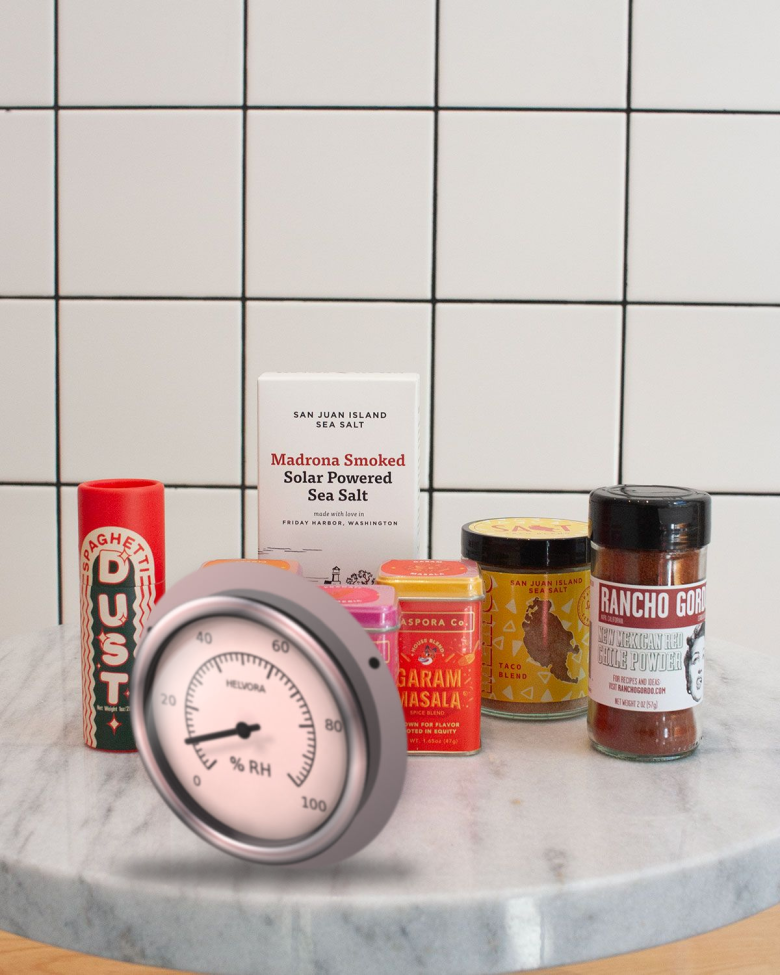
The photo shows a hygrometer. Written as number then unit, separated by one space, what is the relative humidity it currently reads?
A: 10 %
